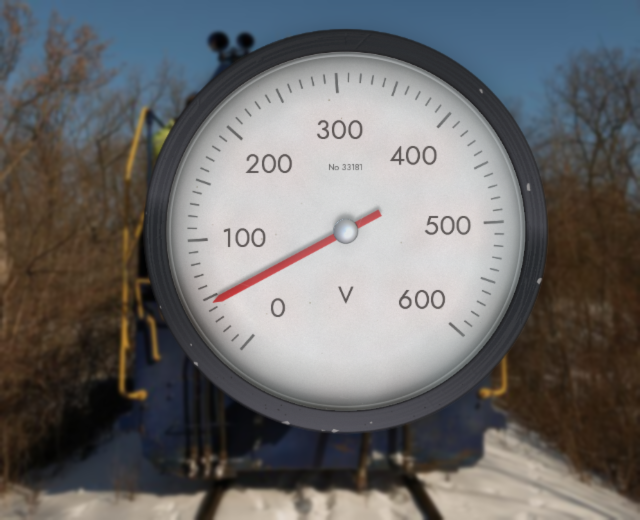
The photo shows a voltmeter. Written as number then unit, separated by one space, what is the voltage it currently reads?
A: 45 V
